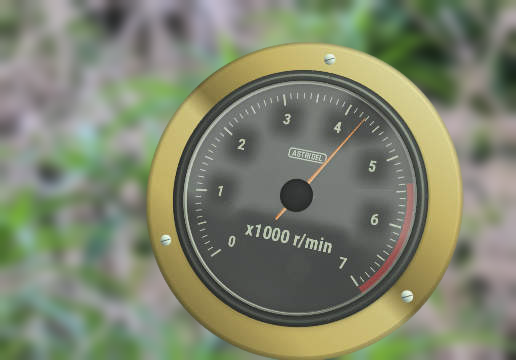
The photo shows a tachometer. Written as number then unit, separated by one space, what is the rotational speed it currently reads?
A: 4300 rpm
